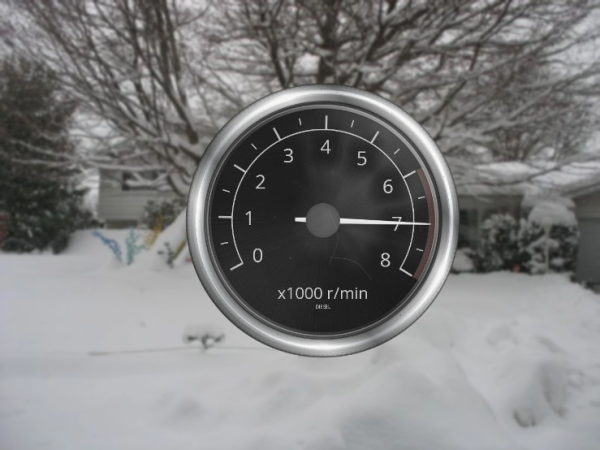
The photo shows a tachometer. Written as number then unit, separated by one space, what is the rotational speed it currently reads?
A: 7000 rpm
